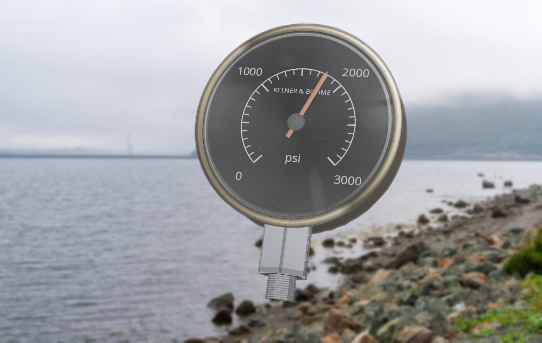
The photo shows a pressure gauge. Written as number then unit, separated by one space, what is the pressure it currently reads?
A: 1800 psi
